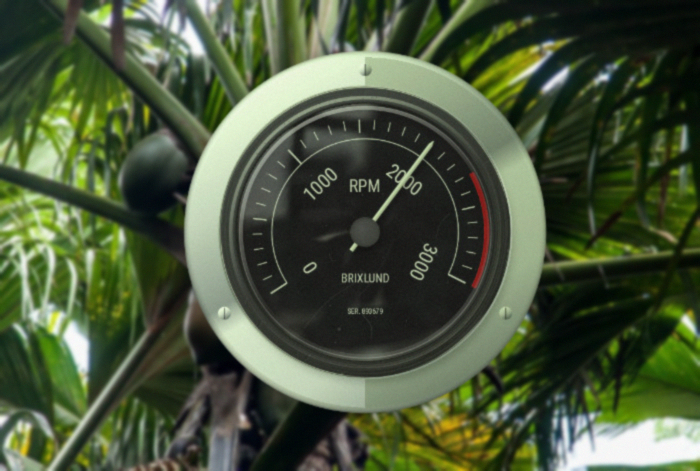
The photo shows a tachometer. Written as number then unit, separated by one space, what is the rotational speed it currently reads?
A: 2000 rpm
